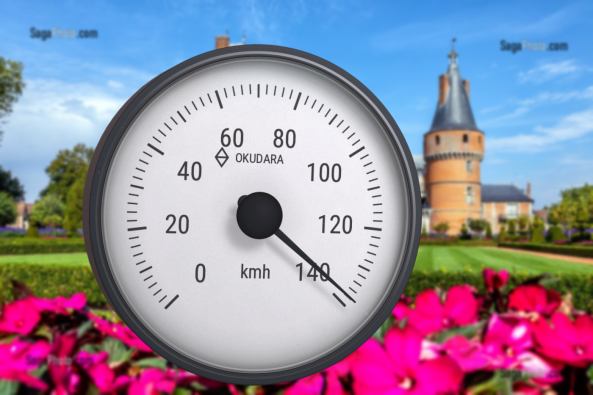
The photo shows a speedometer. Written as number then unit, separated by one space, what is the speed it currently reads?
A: 138 km/h
